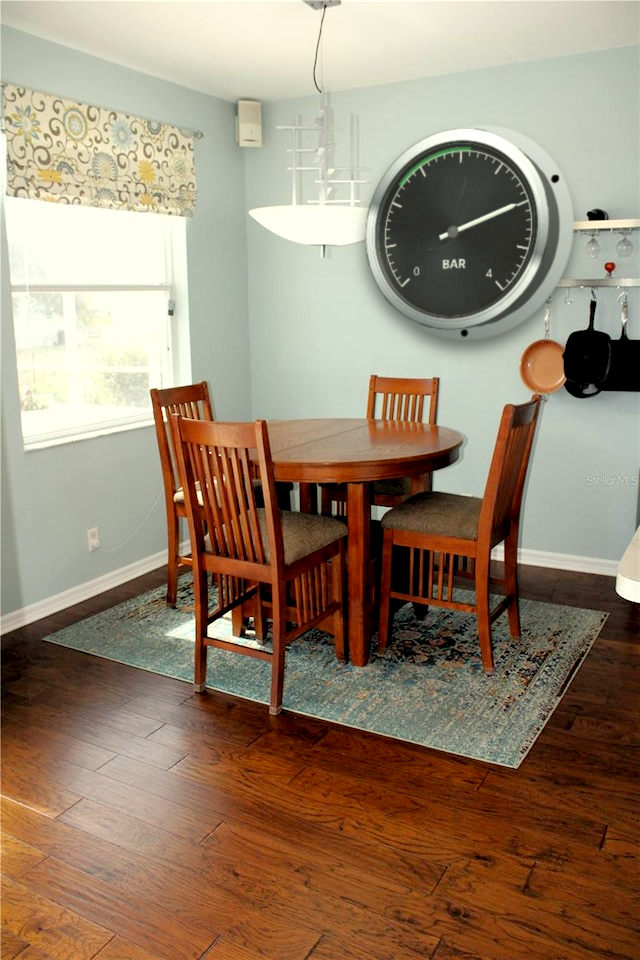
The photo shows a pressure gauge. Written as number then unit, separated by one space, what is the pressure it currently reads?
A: 3 bar
